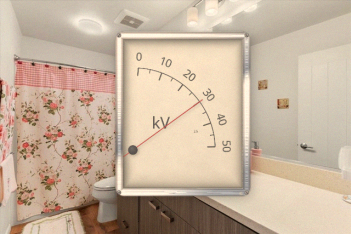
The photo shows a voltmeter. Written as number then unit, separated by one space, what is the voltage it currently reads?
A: 30 kV
